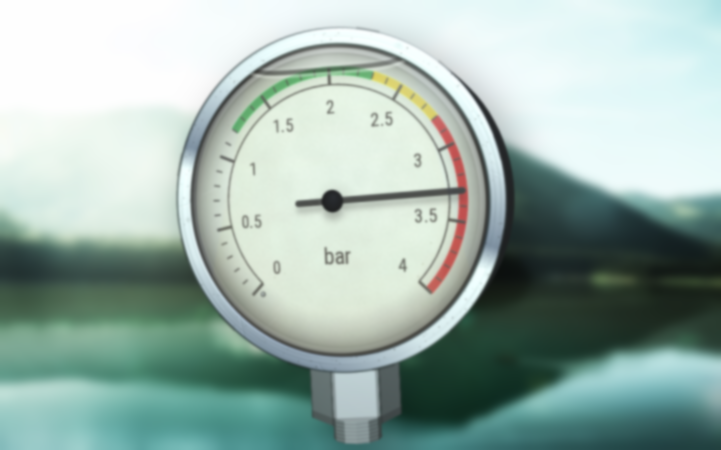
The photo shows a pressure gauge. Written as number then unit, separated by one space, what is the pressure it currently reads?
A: 3.3 bar
